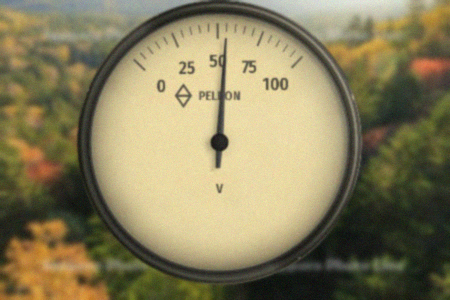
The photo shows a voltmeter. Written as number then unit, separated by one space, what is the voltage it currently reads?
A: 55 V
